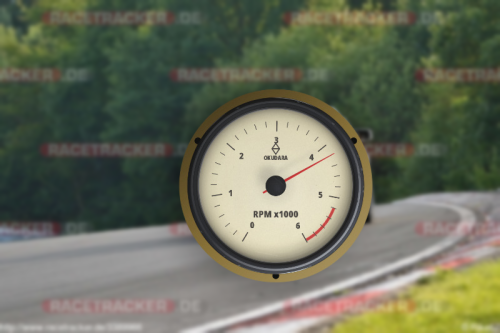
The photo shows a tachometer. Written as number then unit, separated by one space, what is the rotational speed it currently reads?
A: 4200 rpm
